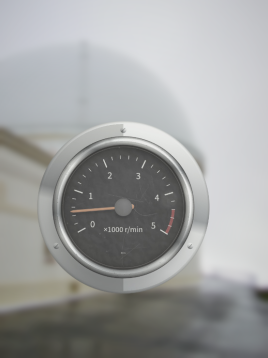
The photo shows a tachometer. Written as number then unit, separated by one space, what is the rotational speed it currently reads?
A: 500 rpm
